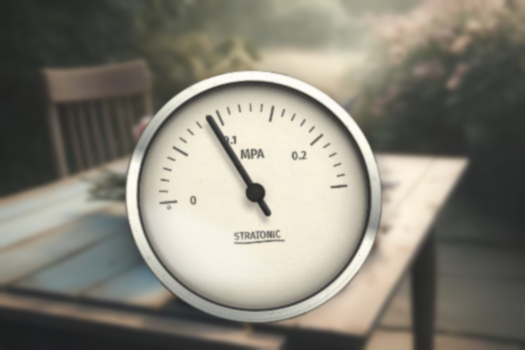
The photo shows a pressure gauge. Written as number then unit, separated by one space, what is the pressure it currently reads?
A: 0.09 MPa
